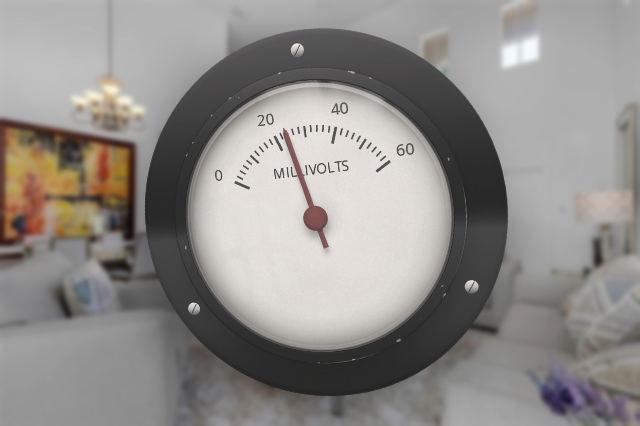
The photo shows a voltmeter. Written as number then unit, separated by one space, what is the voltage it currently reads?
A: 24 mV
